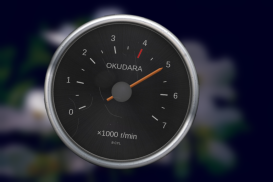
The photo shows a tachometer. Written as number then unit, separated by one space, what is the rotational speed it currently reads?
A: 5000 rpm
